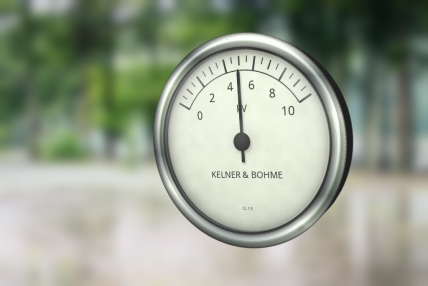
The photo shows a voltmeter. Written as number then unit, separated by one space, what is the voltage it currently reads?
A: 5 kV
